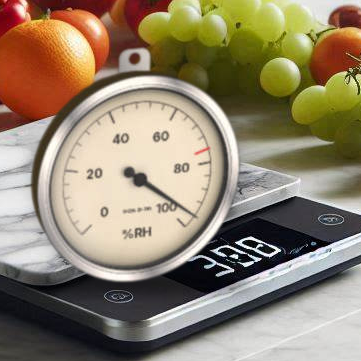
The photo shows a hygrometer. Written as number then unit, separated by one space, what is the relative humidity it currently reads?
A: 96 %
